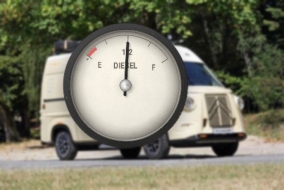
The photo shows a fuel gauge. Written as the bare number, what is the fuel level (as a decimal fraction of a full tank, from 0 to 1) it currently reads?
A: 0.5
